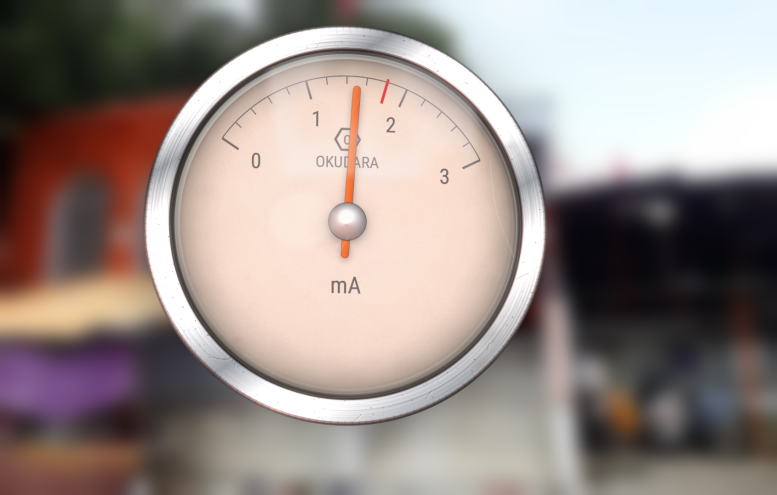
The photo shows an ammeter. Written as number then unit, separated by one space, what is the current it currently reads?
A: 1.5 mA
